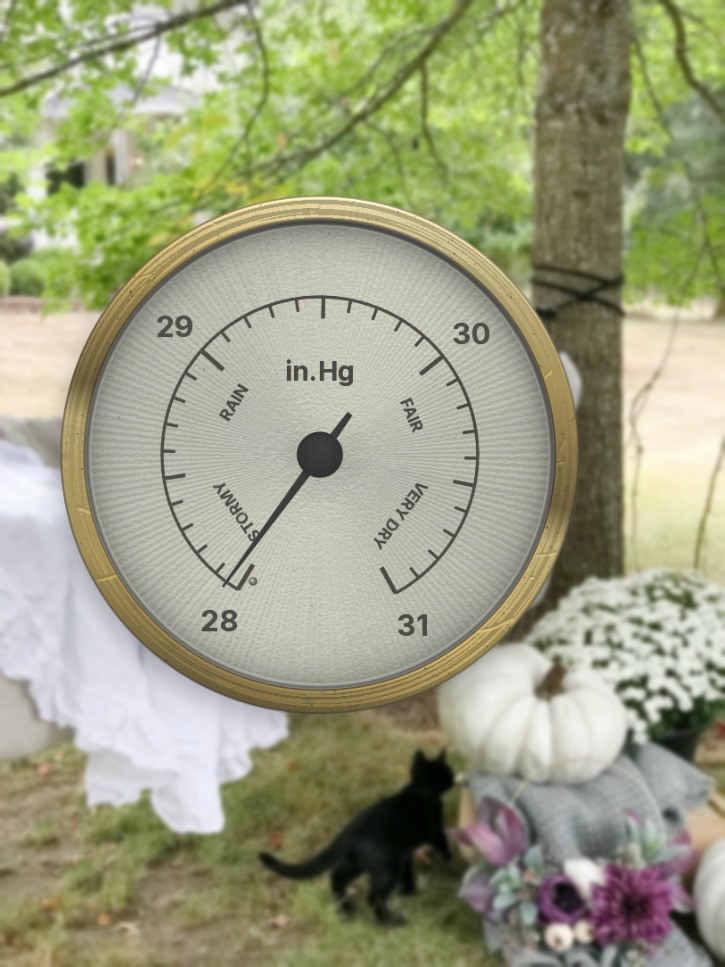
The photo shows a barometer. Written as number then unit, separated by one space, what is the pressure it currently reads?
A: 28.05 inHg
